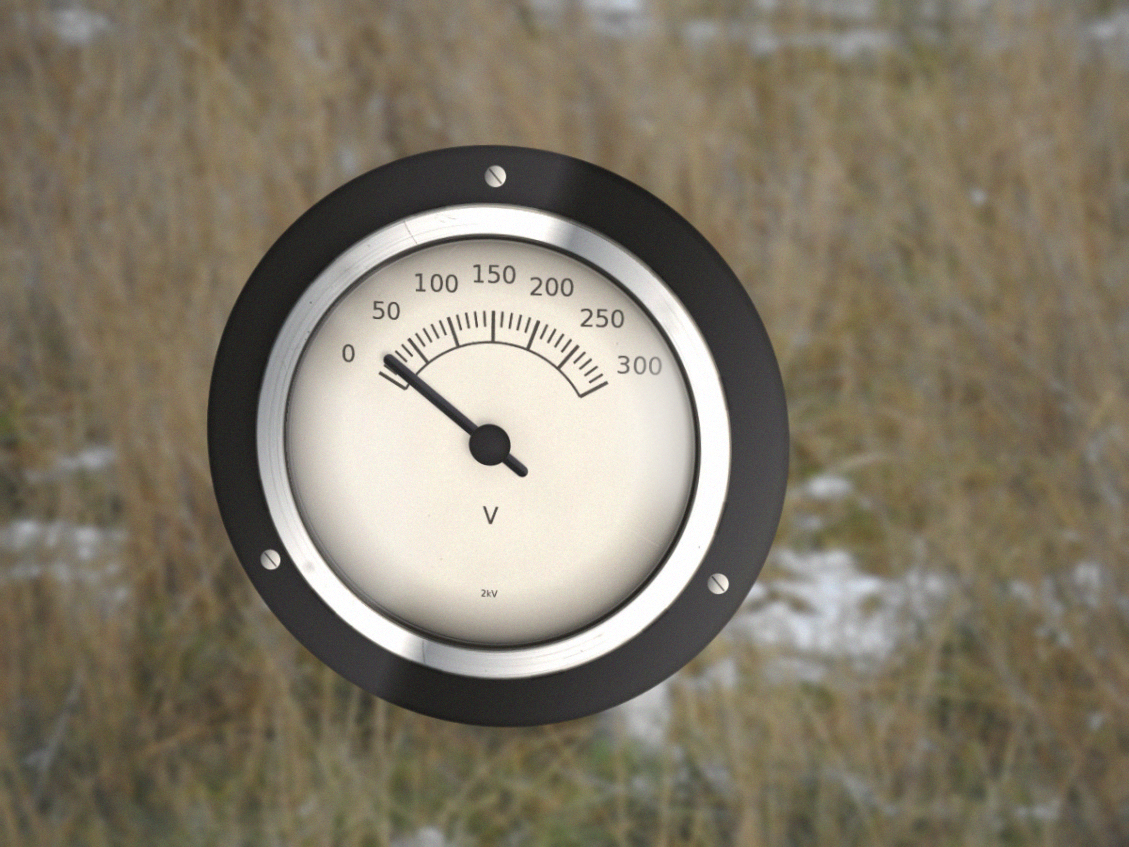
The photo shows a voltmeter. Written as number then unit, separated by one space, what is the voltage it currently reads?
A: 20 V
